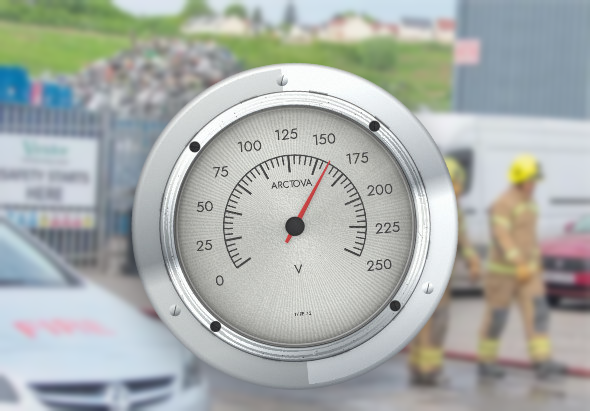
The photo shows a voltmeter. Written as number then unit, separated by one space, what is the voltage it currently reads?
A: 160 V
